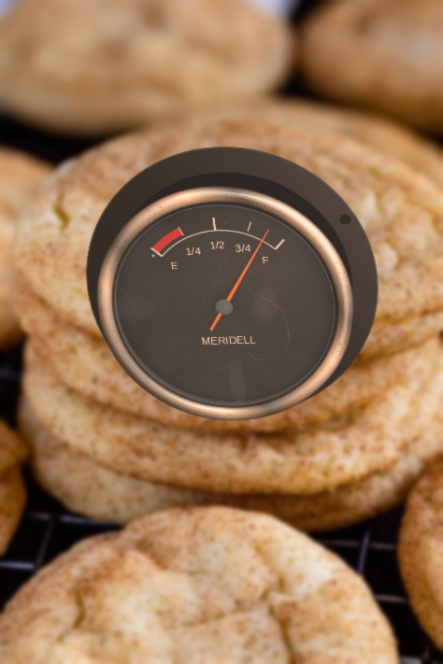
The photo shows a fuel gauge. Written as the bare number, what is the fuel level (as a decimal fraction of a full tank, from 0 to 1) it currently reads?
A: 0.875
